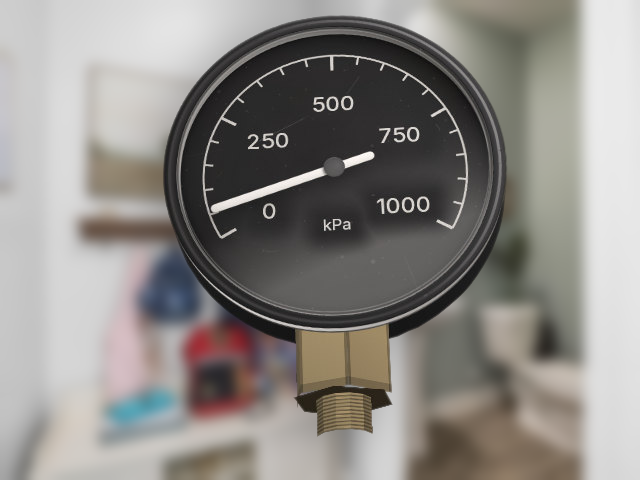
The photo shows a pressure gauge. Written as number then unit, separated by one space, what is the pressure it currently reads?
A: 50 kPa
